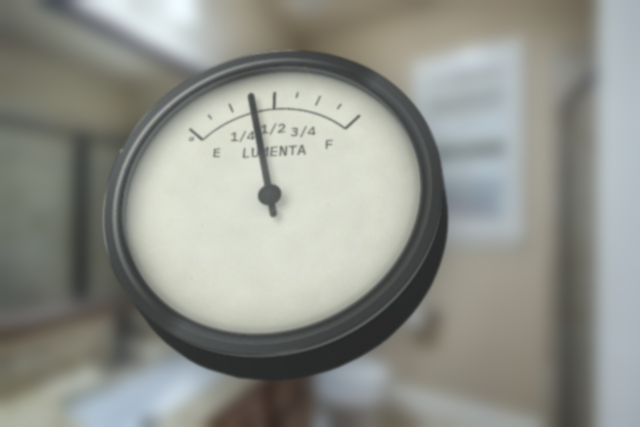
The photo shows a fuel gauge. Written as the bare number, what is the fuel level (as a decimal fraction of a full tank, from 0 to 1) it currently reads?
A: 0.375
